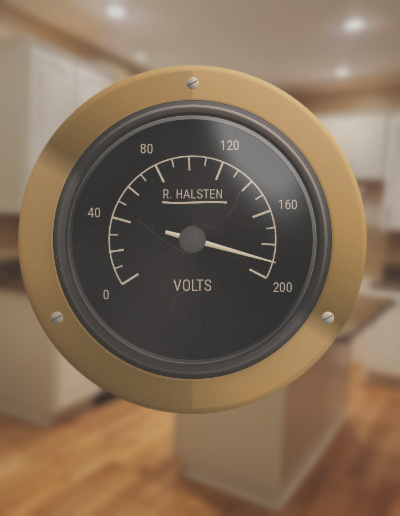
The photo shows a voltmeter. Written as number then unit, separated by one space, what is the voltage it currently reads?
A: 190 V
